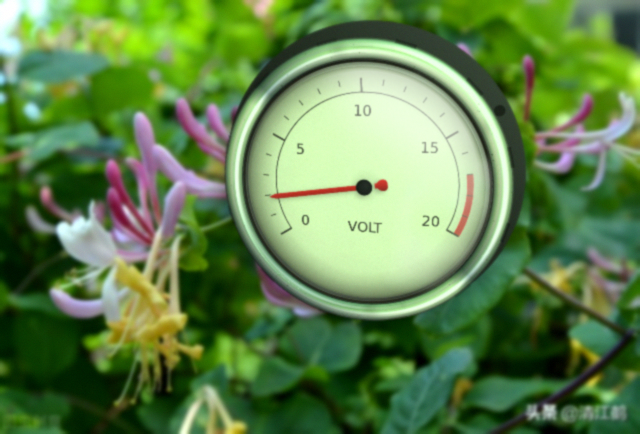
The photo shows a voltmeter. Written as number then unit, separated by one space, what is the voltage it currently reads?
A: 2 V
